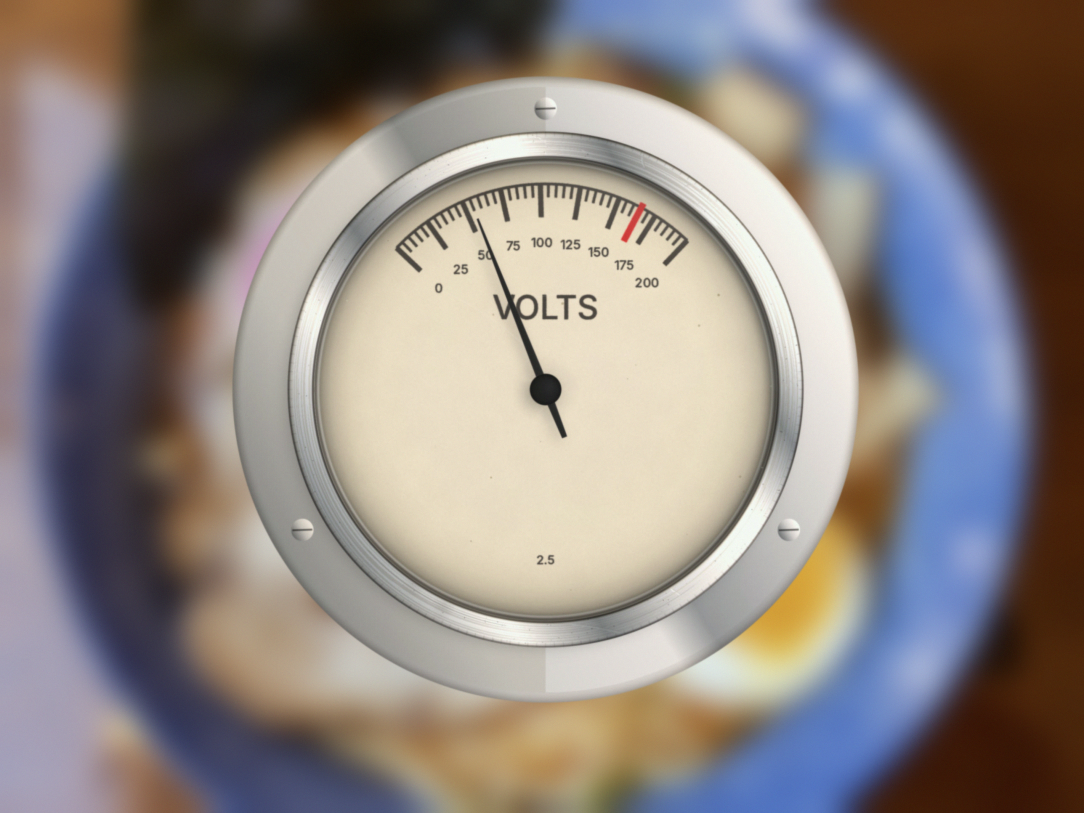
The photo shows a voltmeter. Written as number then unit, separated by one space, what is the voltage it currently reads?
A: 55 V
